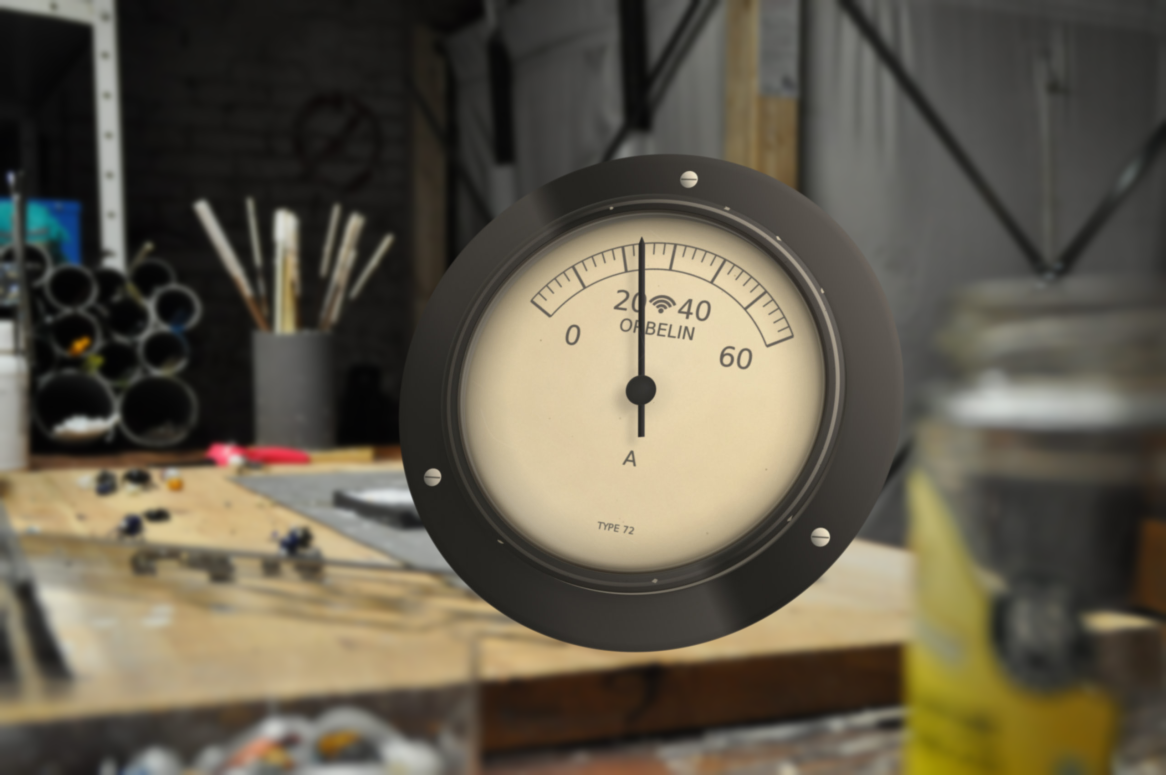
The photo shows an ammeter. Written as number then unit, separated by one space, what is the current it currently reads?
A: 24 A
